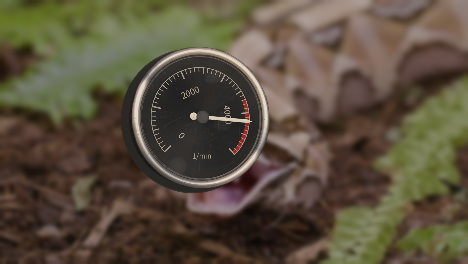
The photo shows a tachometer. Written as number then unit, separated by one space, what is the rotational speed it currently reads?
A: 4200 rpm
